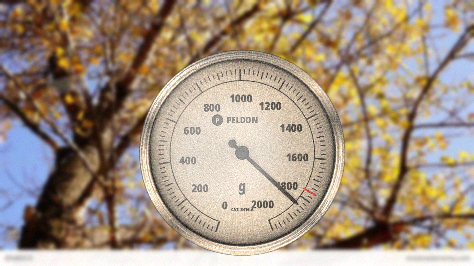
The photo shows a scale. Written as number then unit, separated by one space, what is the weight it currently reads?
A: 1840 g
